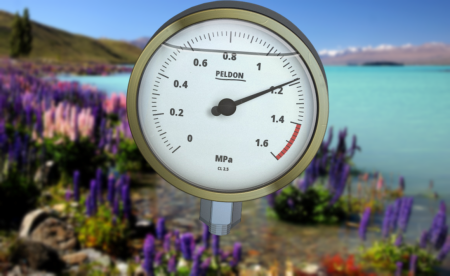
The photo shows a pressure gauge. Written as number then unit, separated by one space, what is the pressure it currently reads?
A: 1.18 MPa
